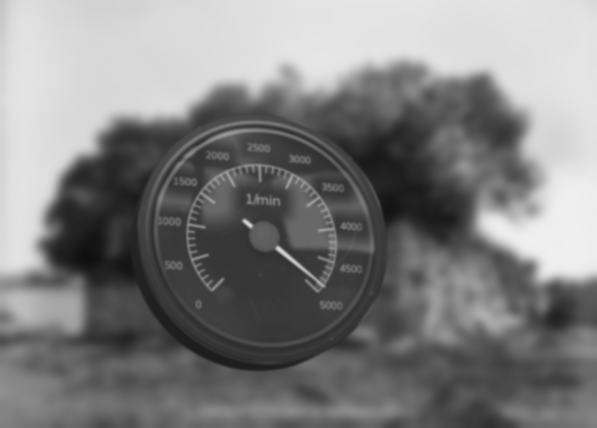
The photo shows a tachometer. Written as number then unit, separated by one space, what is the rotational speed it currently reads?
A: 4900 rpm
